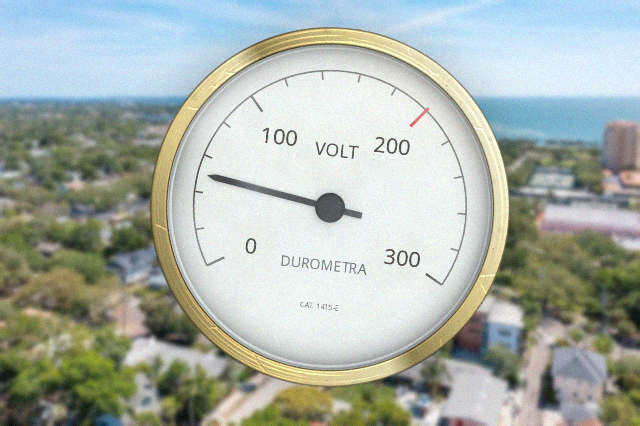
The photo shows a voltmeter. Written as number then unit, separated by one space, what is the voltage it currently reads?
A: 50 V
